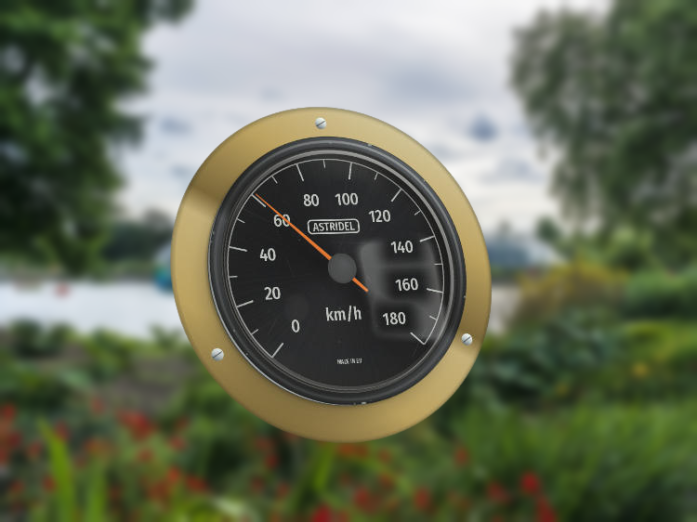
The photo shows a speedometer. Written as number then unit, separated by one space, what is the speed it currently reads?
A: 60 km/h
